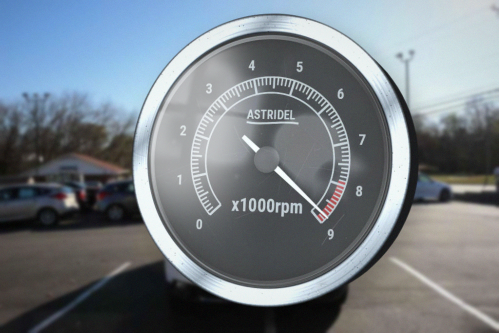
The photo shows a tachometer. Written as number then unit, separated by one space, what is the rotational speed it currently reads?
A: 8800 rpm
